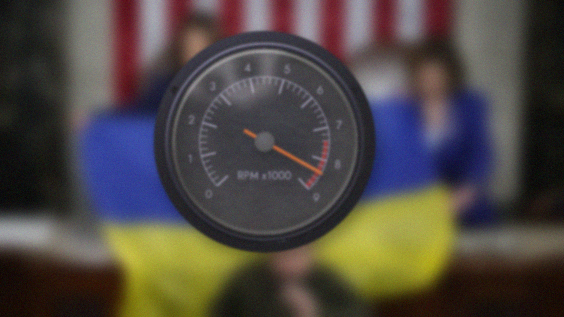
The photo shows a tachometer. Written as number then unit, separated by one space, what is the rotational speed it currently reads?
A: 8400 rpm
